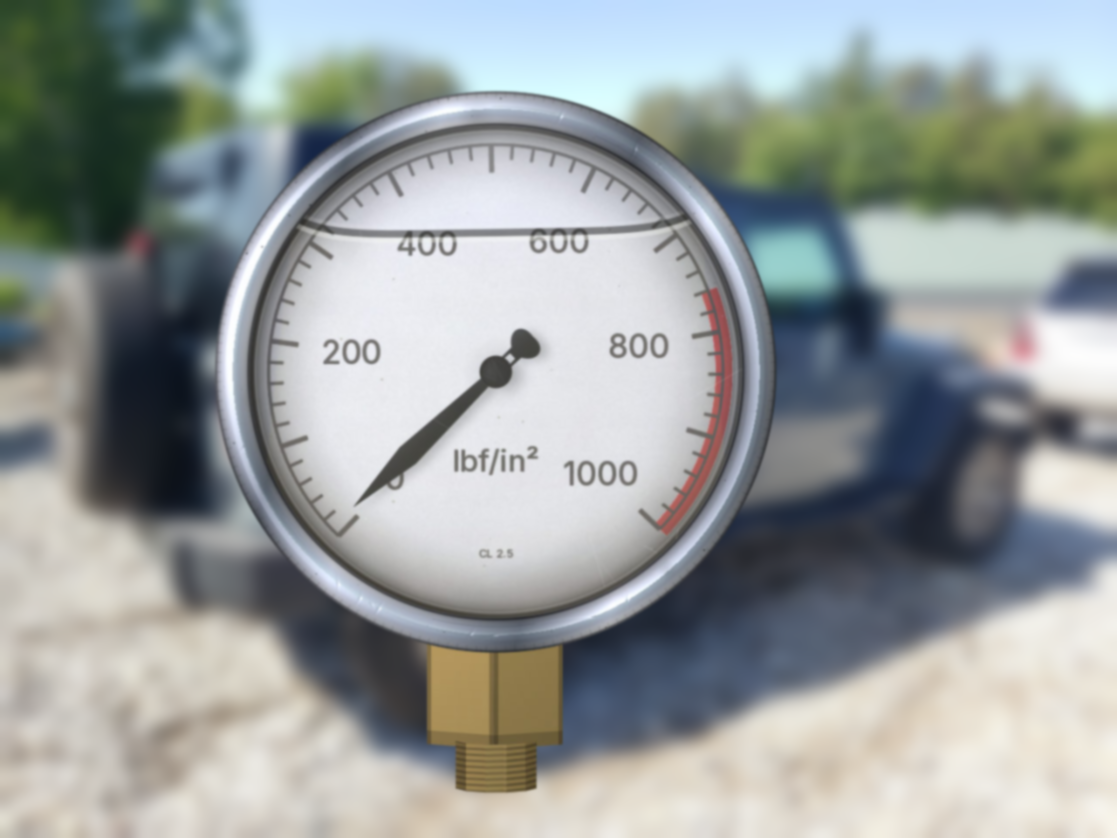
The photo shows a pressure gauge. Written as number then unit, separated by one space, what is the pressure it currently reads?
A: 10 psi
